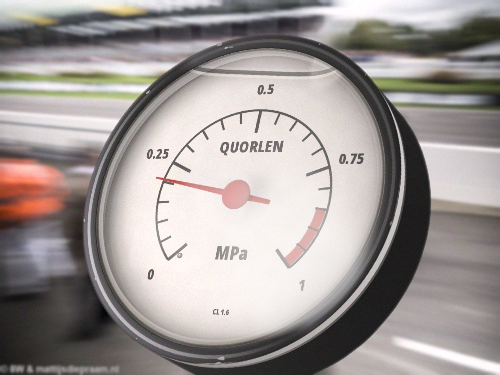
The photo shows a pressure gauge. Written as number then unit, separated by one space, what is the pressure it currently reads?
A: 0.2 MPa
